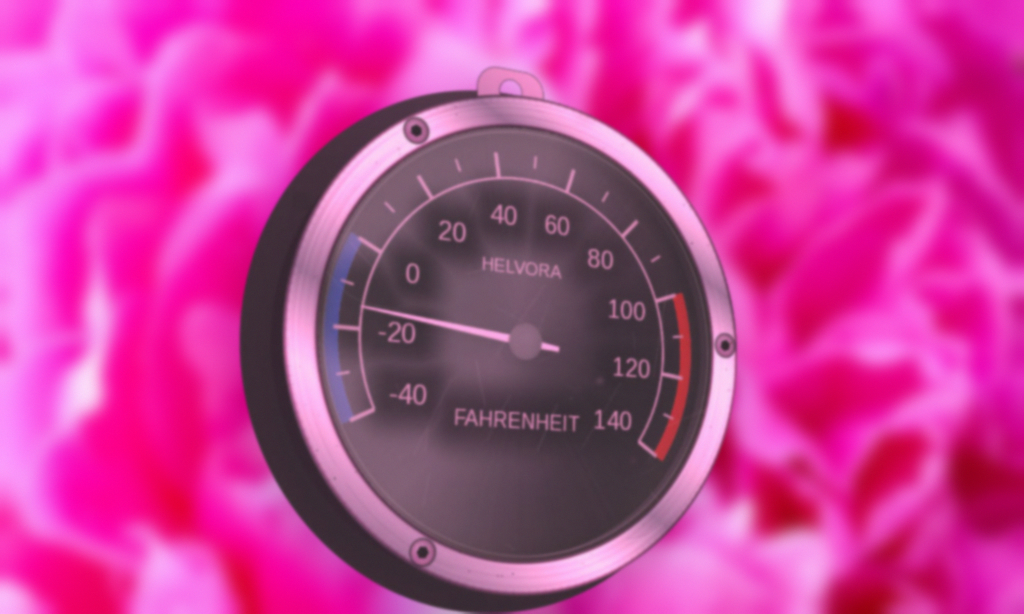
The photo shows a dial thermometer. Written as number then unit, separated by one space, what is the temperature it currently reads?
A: -15 °F
